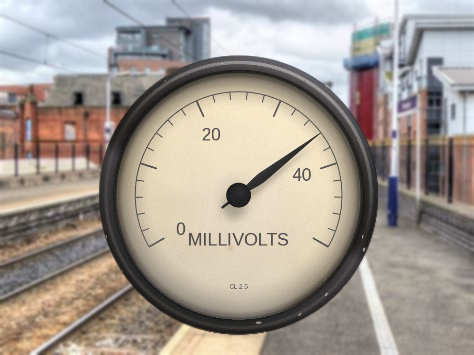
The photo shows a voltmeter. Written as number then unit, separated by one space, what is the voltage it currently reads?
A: 36 mV
